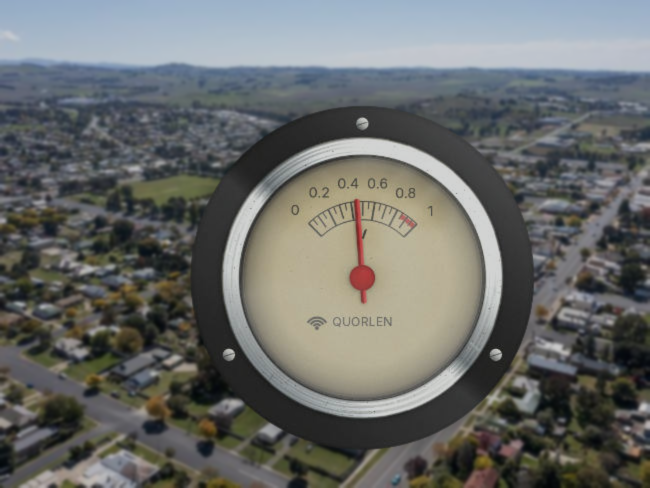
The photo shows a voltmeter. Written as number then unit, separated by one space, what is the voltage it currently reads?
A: 0.45 V
